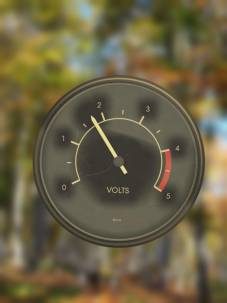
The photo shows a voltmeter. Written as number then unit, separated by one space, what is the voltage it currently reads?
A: 1.75 V
